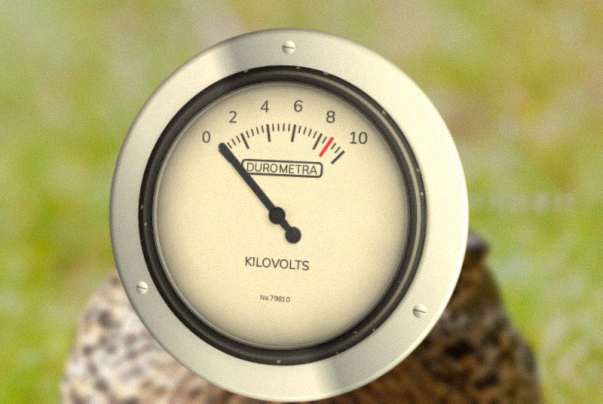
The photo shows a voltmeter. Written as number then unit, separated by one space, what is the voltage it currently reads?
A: 0.4 kV
